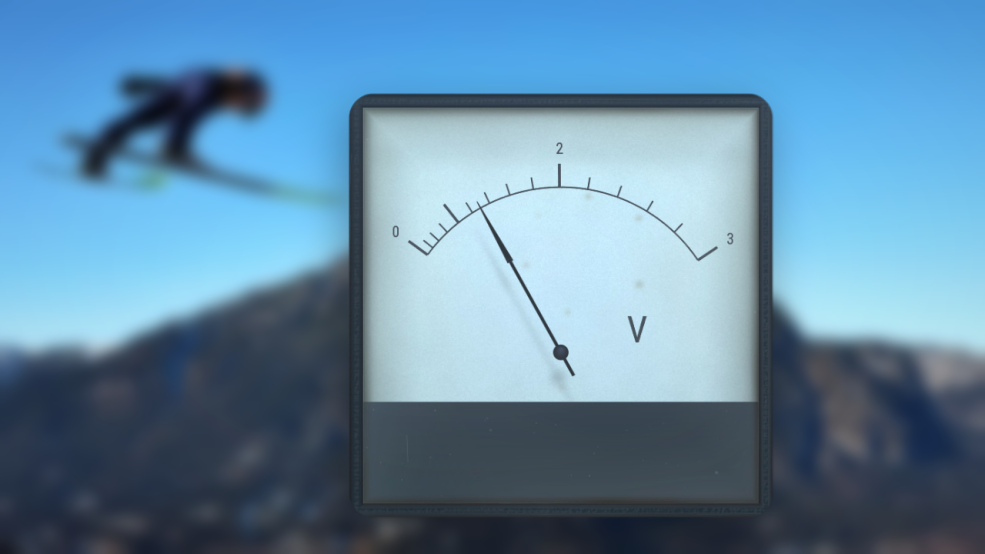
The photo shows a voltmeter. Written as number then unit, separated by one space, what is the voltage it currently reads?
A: 1.3 V
